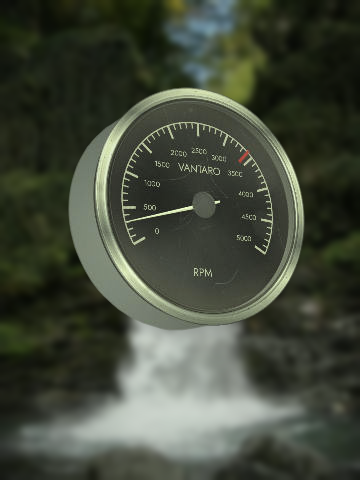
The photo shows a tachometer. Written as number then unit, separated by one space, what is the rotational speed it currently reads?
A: 300 rpm
